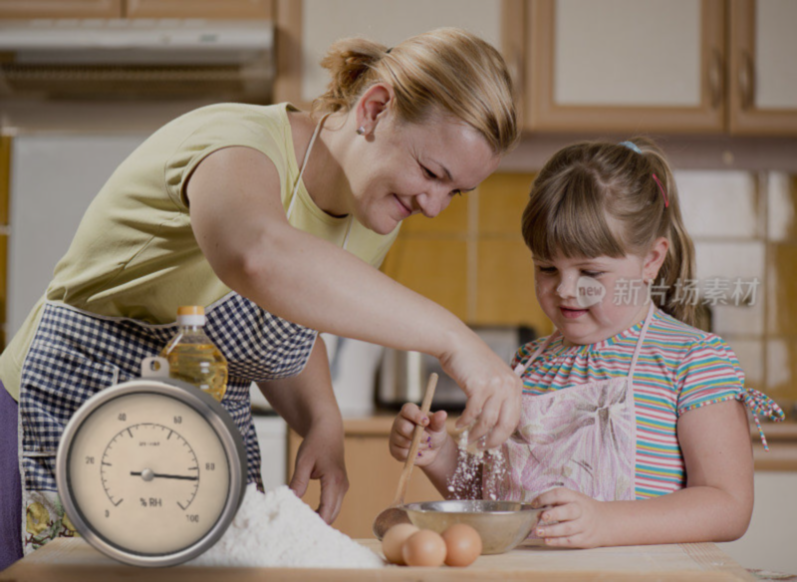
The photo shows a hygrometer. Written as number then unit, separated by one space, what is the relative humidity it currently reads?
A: 84 %
